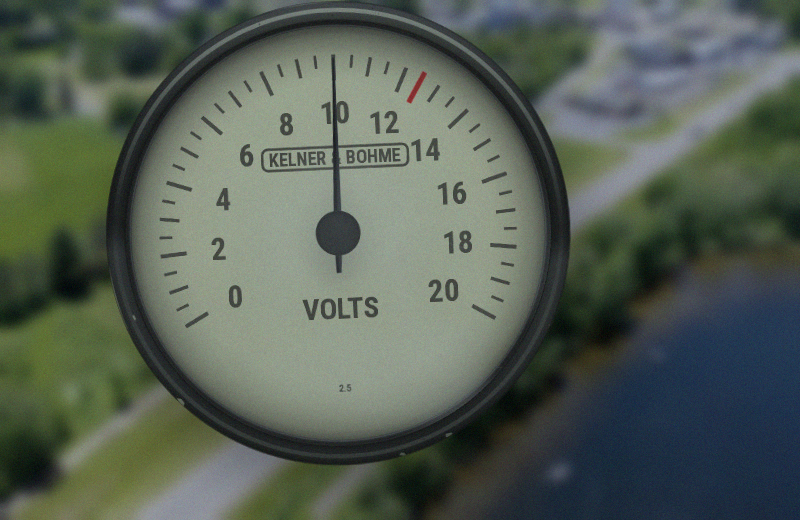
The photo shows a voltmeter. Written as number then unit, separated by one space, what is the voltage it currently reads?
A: 10 V
